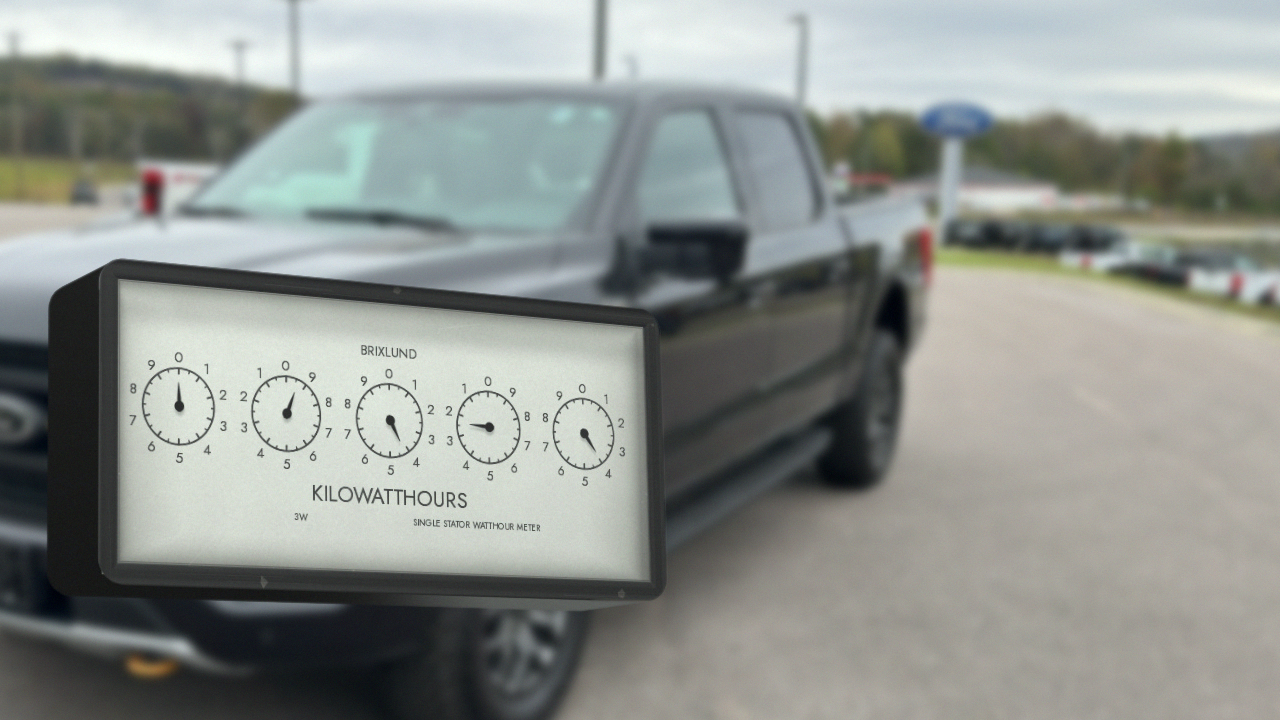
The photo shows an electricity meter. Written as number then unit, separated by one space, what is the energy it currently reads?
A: 99424 kWh
